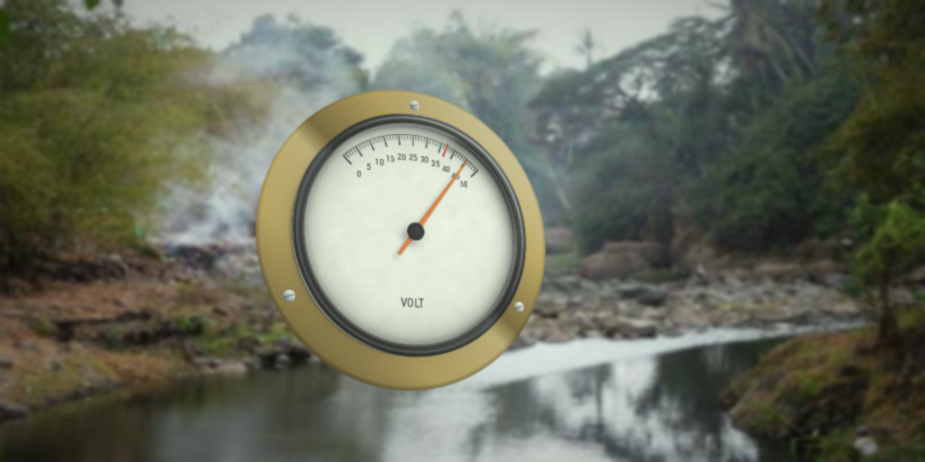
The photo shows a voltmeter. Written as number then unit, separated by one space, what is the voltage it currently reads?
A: 45 V
